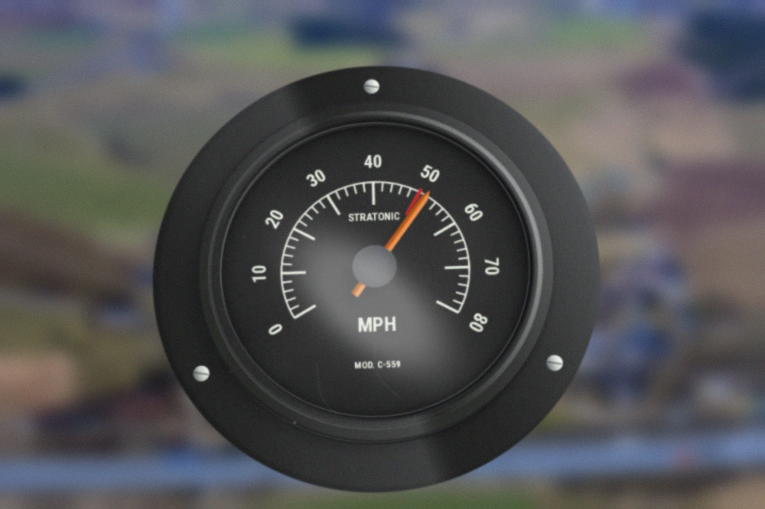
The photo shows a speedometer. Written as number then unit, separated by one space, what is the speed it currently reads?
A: 52 mph
